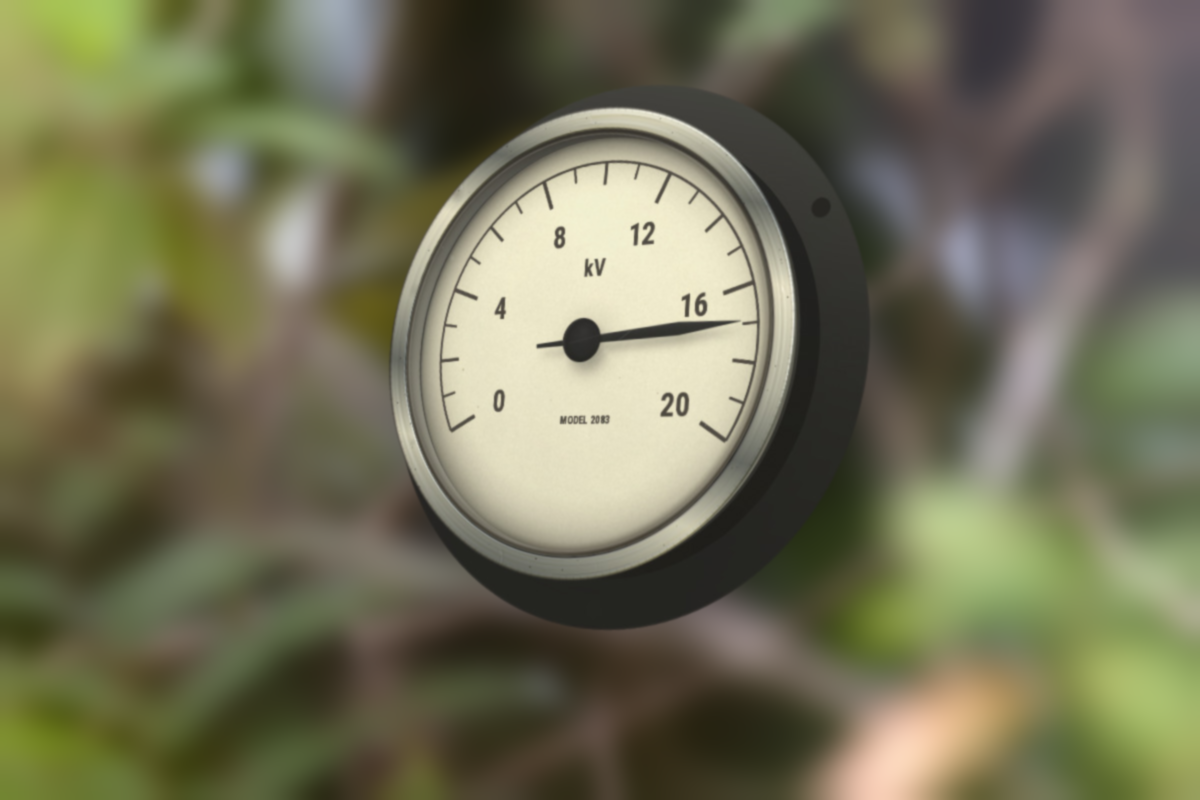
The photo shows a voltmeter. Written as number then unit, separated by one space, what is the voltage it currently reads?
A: 17 kV
